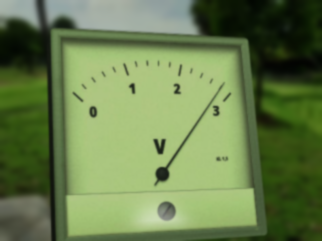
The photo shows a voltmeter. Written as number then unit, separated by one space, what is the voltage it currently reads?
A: 2.8 V
